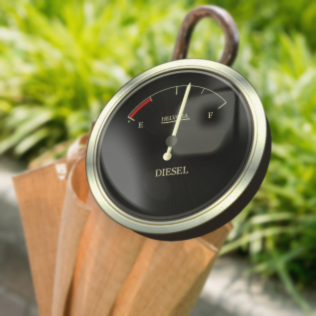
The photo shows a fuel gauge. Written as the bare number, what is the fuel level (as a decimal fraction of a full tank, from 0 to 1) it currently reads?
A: 0.625
